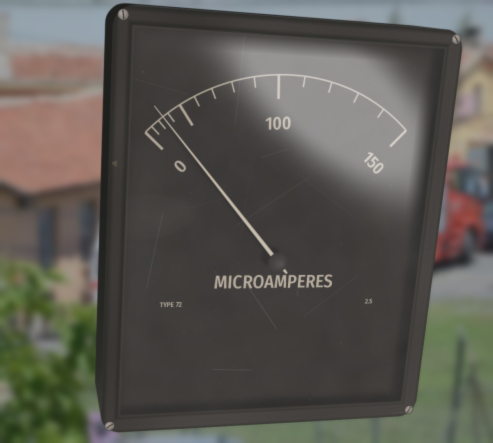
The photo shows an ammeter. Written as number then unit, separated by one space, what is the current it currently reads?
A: 35 µA
